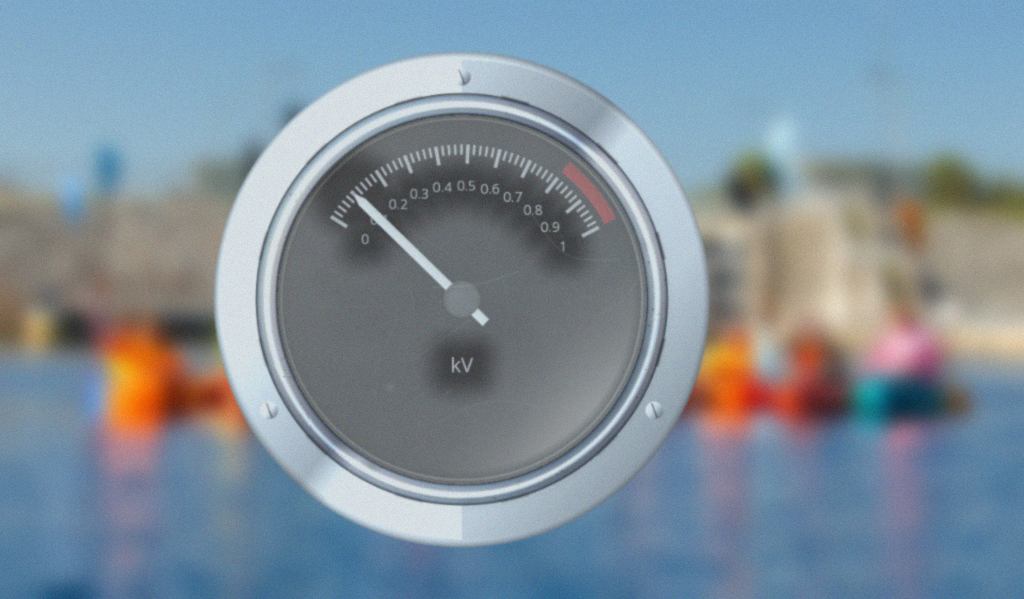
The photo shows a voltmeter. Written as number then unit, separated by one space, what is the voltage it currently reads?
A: 0.1 kV
